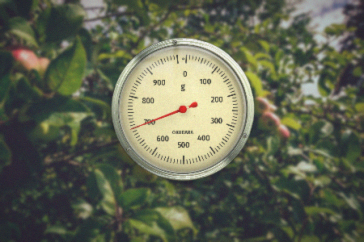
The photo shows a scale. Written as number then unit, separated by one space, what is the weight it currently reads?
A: 700 g
